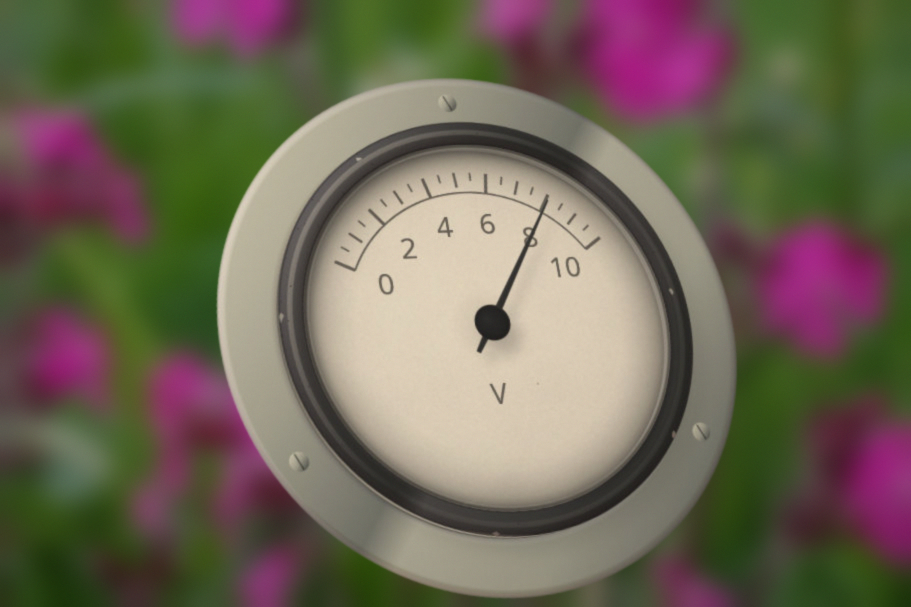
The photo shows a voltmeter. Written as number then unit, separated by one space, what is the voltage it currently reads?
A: 8 V
